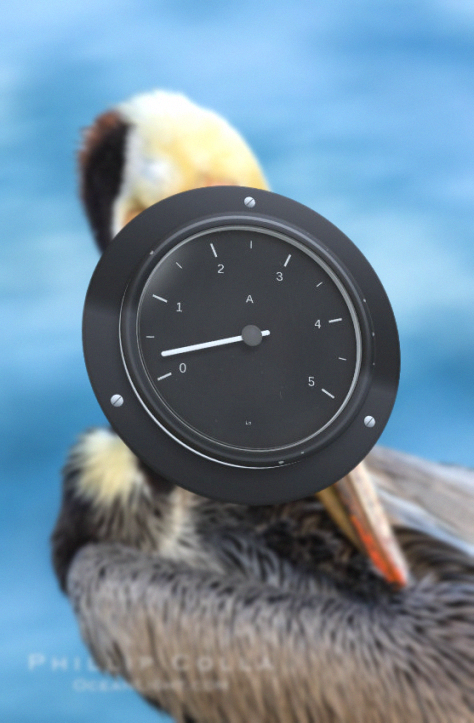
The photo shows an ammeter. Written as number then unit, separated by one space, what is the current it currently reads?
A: 0.25 A
